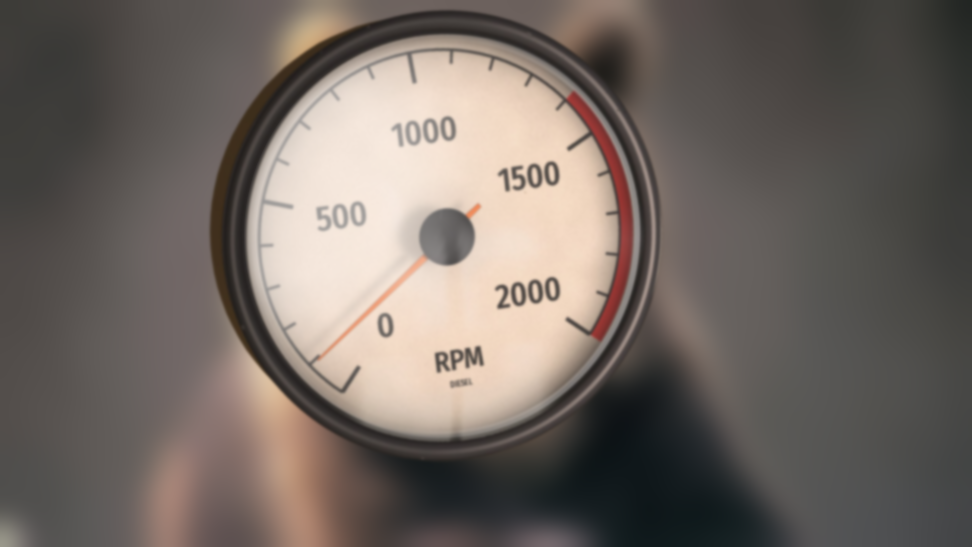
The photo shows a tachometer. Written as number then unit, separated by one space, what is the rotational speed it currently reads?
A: 100 rpm
